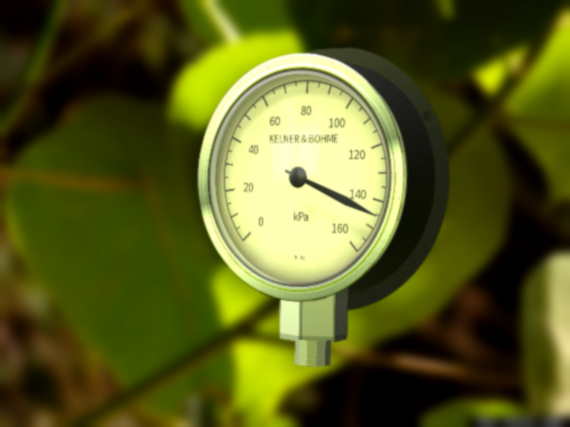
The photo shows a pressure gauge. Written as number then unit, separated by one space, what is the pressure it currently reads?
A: 145 kPa
